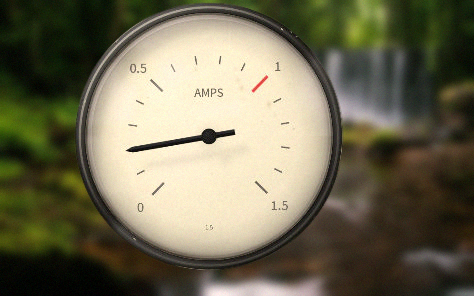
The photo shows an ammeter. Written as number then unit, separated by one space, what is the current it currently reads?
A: 0.2 A
